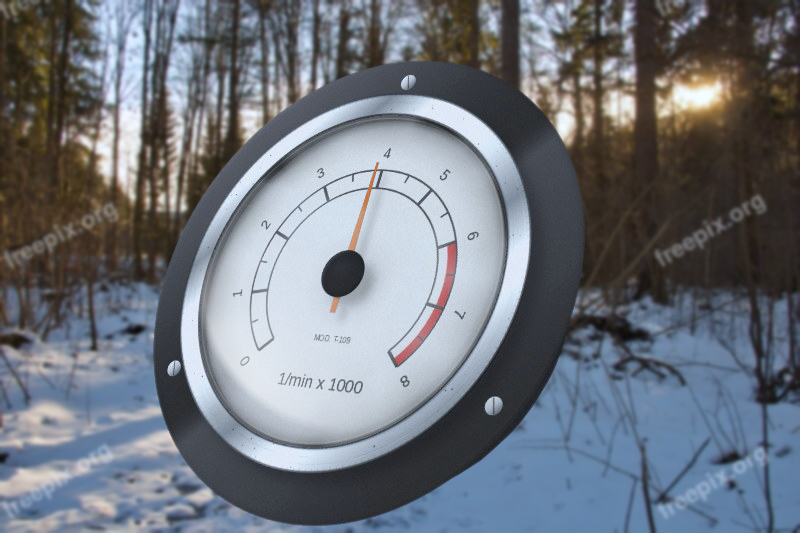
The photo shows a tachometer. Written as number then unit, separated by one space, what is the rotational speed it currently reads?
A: 4000 rpm
